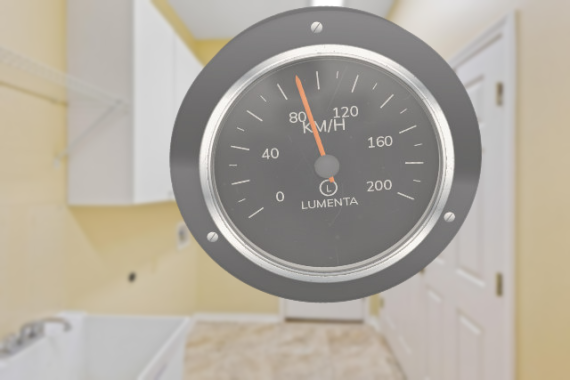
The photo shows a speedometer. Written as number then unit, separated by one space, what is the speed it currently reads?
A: 90 km/h
